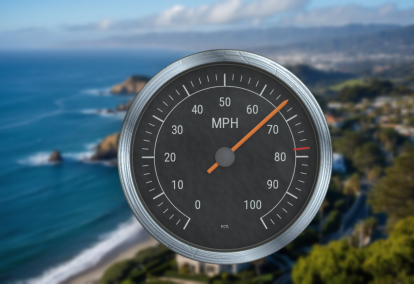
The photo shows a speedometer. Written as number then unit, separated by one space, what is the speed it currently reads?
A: 66 mph
